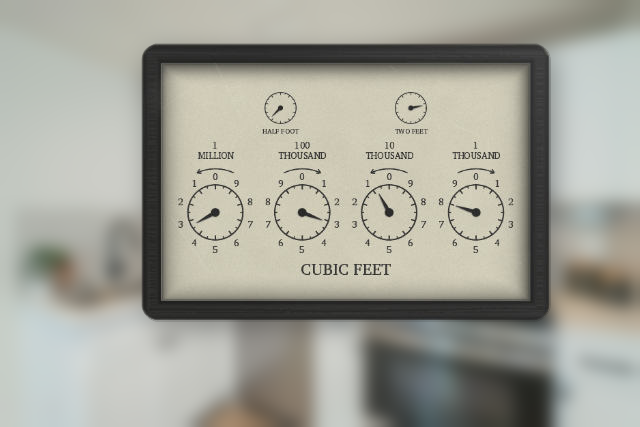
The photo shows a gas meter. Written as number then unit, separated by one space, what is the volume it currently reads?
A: 330800 ft³
